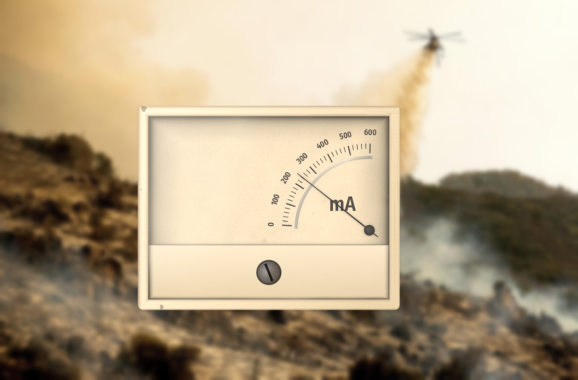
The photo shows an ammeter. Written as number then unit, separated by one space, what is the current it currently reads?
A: 240 mA
